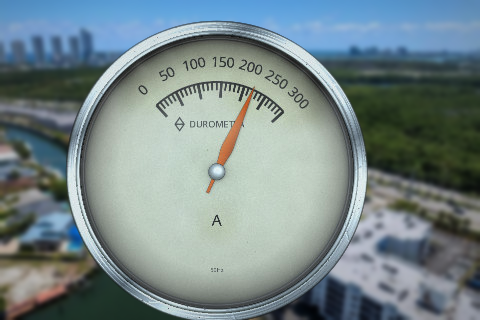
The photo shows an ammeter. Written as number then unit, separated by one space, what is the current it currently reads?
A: 220 A
